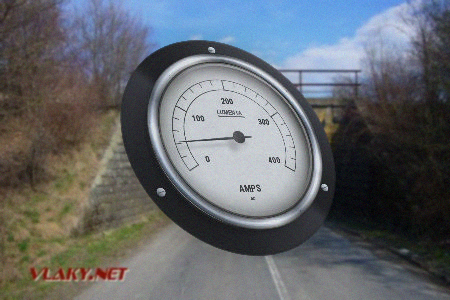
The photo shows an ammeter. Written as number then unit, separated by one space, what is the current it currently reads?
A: 40 A
